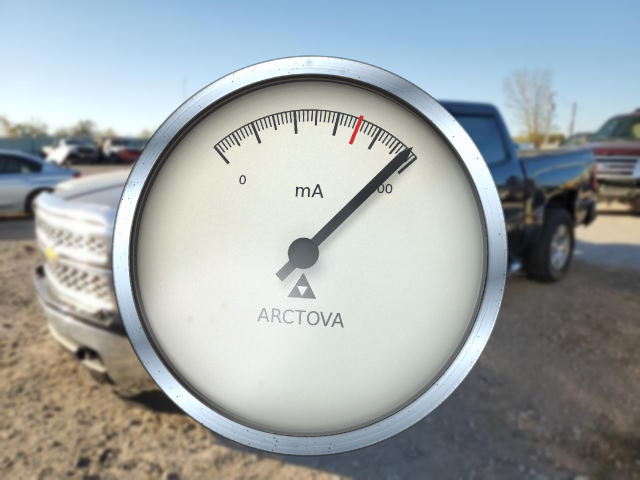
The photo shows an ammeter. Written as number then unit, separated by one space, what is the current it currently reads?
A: 480 mA
